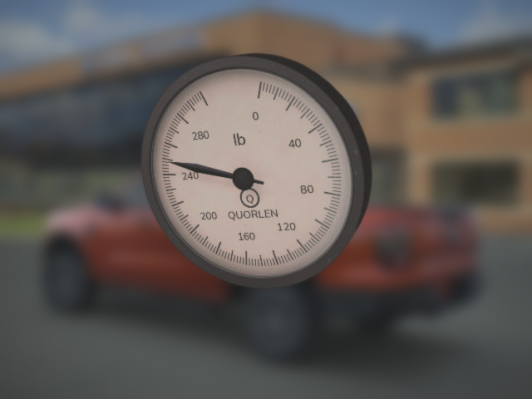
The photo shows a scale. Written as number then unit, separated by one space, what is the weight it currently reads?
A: 250 lb
